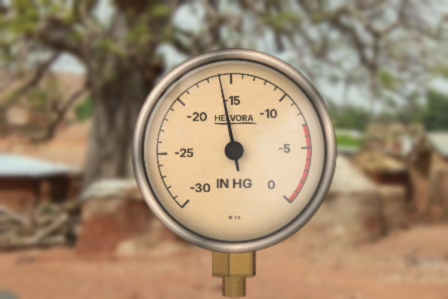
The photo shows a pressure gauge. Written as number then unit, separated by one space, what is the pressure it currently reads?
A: -16 inHg
